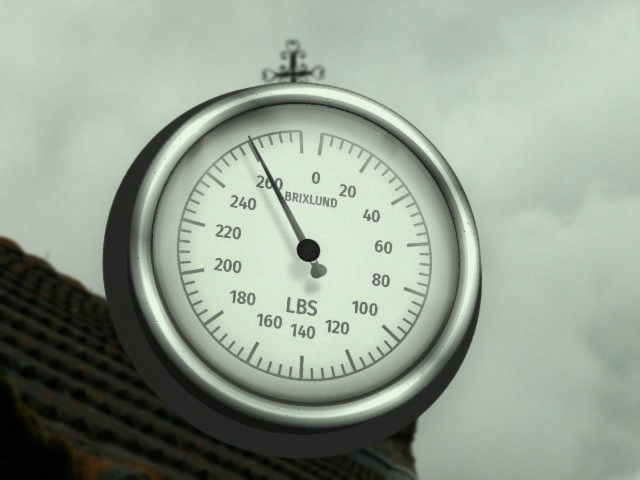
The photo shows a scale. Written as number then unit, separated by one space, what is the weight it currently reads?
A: 260 lb
